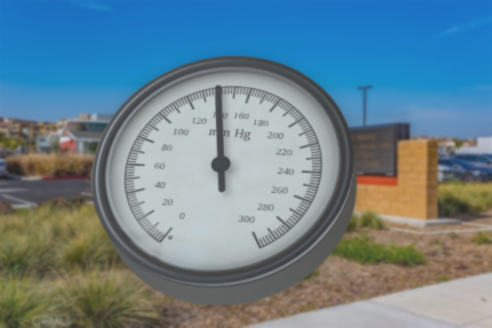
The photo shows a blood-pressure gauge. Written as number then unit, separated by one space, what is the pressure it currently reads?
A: 140 mmHg
